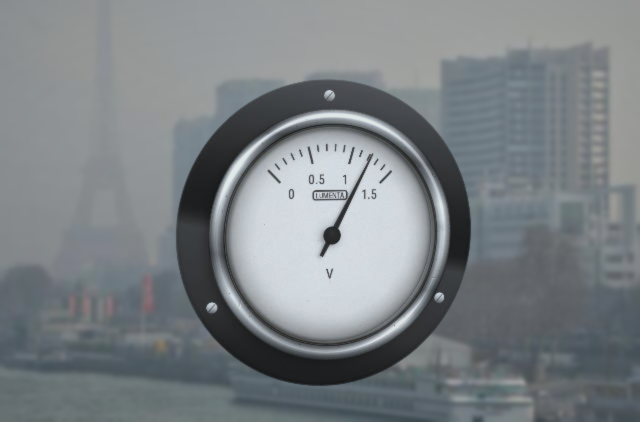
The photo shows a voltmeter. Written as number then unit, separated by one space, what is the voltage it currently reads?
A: 1.2 V
